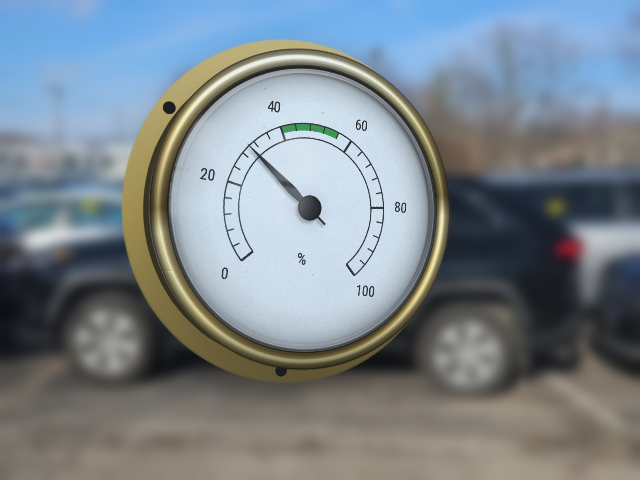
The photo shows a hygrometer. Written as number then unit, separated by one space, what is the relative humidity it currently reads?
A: 30 %
